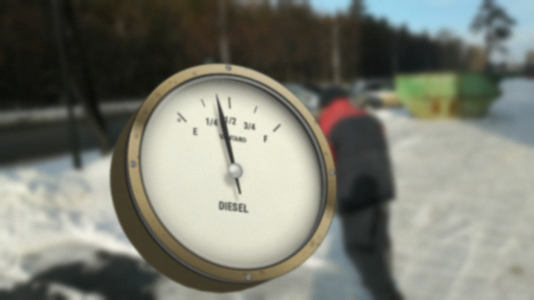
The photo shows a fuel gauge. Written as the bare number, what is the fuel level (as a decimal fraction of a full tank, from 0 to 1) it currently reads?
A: 0.375
